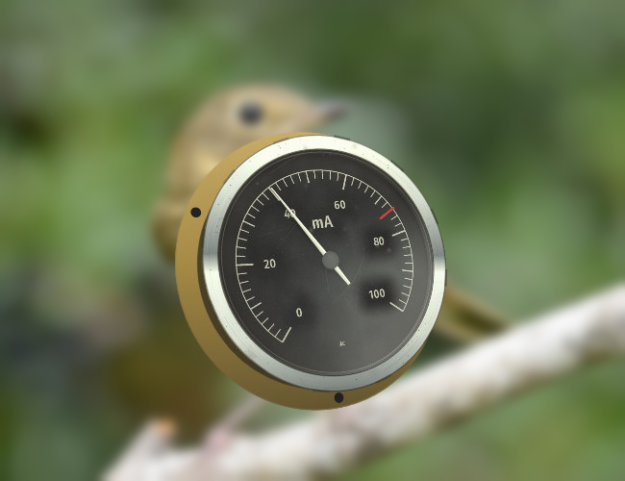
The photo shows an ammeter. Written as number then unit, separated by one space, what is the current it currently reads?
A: 40 mA
